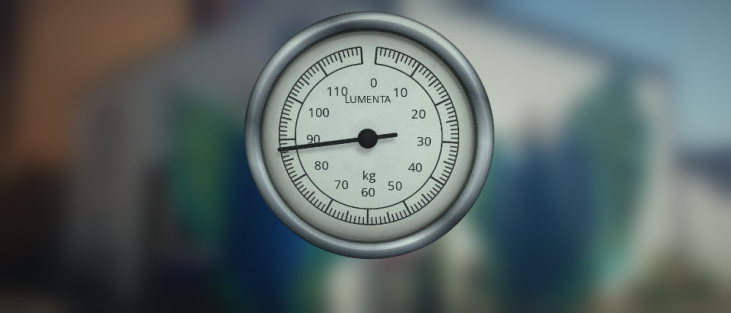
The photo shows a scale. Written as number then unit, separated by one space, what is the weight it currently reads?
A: 88 kg
